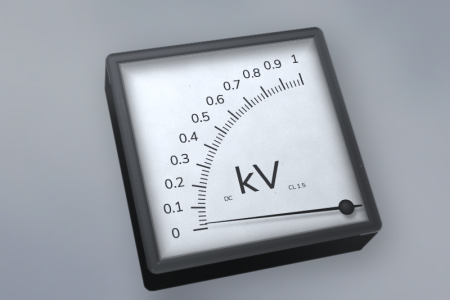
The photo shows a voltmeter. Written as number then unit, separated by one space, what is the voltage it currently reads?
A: 0.02 kV
